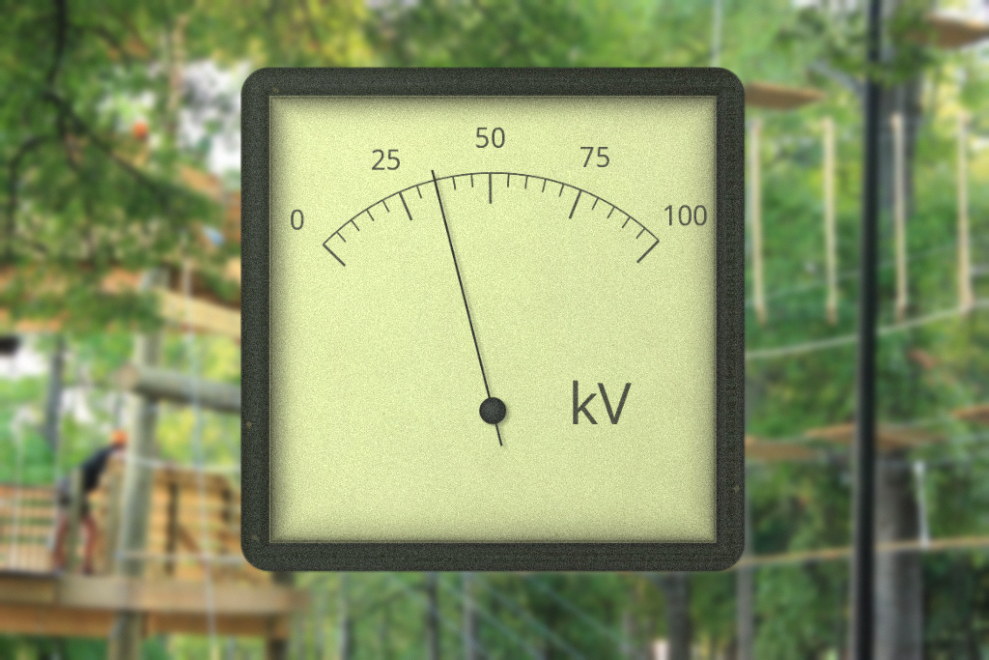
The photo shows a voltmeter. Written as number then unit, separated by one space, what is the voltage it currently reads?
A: 35 kV
